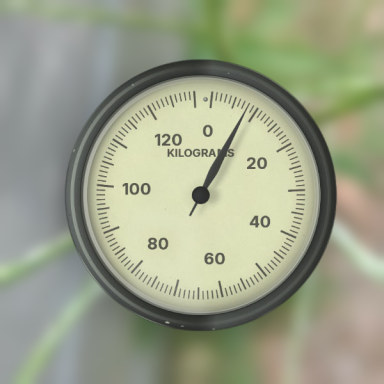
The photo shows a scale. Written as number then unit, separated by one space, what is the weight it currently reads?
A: 8 kg
